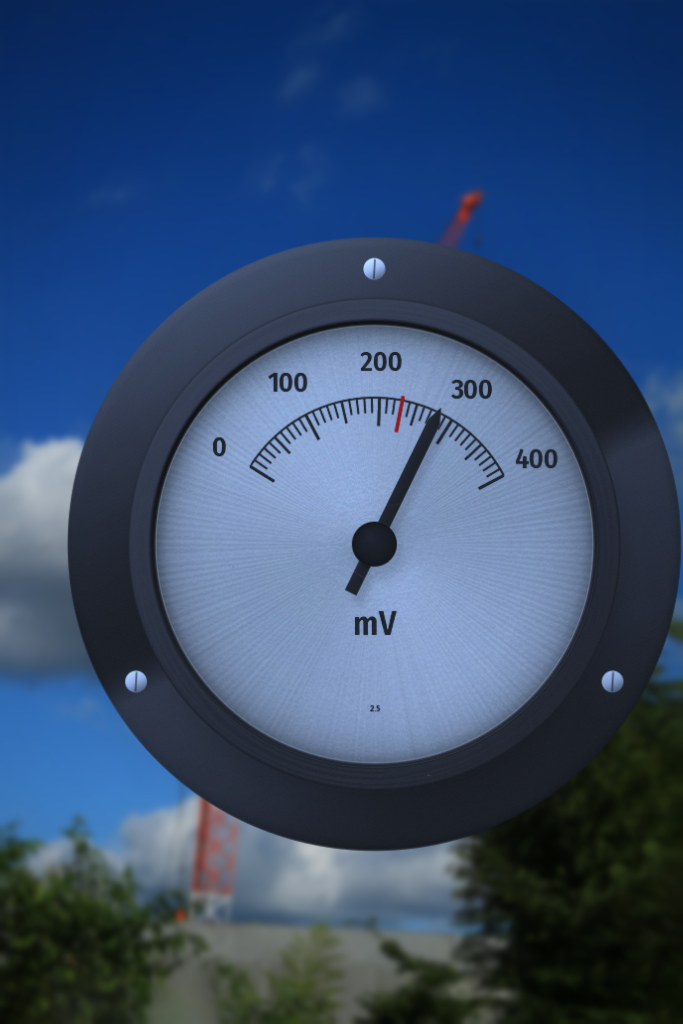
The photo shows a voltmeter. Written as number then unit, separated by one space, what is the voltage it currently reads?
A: 280 mV
